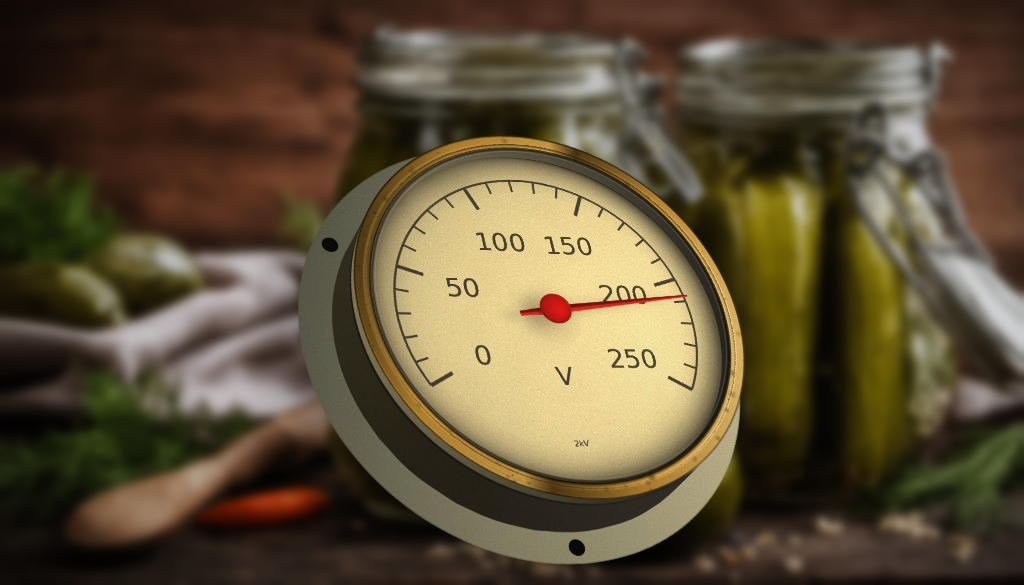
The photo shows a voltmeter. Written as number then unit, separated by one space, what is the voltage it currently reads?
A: 210 V
